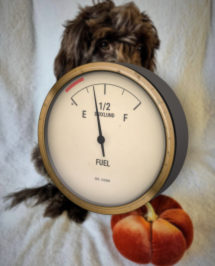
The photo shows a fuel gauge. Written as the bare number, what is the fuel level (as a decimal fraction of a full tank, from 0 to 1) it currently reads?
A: 0.375
